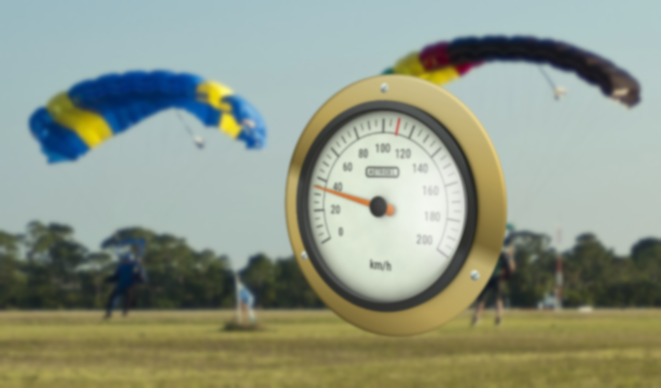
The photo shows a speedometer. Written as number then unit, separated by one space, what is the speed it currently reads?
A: 35 km/h
